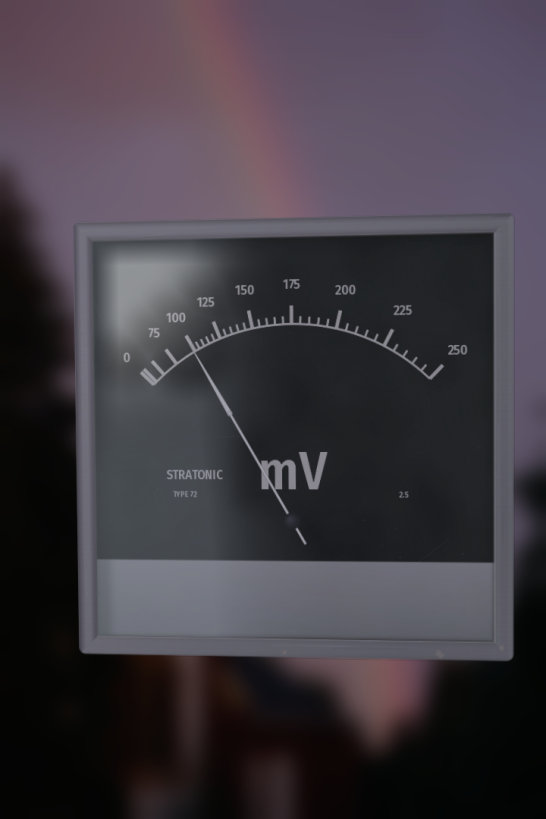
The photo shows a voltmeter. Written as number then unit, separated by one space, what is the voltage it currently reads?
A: 100 mV
